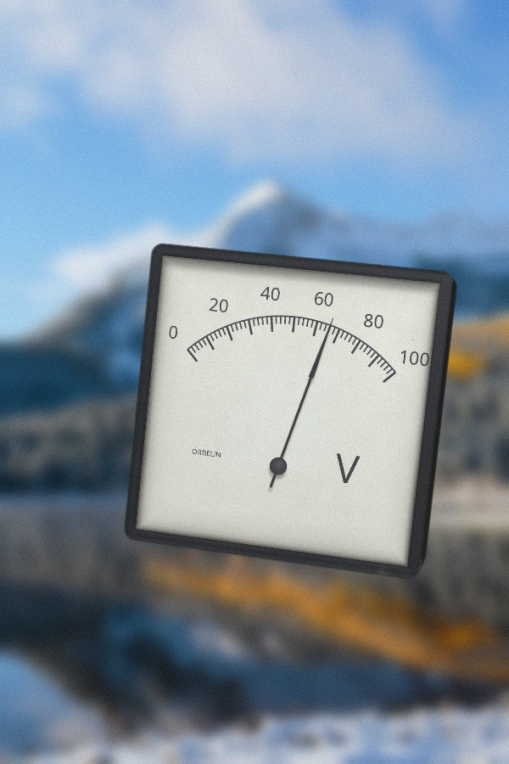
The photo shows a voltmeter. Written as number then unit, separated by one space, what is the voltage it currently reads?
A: 66 V
